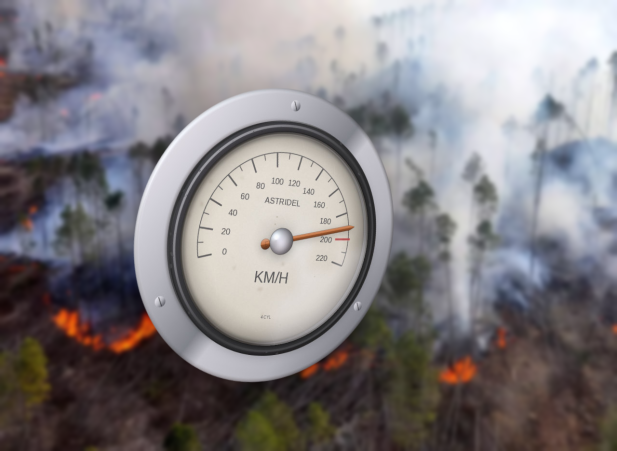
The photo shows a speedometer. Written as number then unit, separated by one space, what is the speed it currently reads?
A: 190 km/h
